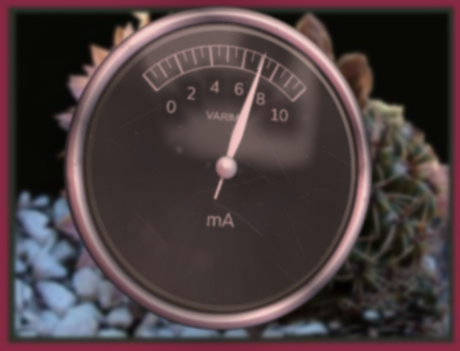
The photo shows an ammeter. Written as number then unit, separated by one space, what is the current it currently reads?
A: 7 mA
